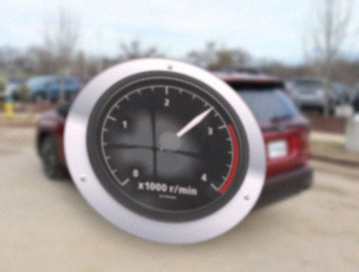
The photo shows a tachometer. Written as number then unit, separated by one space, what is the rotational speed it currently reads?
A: 2700 rpm
